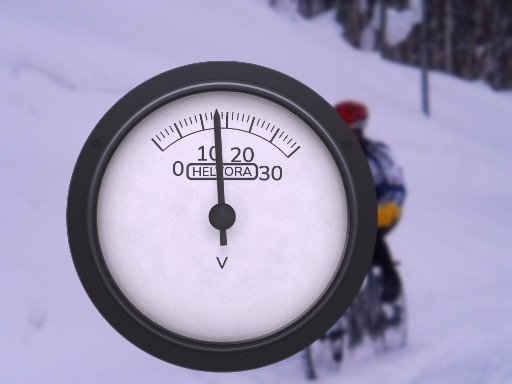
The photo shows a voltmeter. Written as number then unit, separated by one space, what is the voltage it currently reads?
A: 13 V
